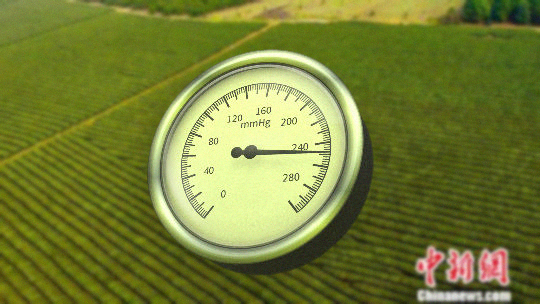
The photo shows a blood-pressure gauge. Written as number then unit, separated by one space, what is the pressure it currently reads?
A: 250 mmHg
